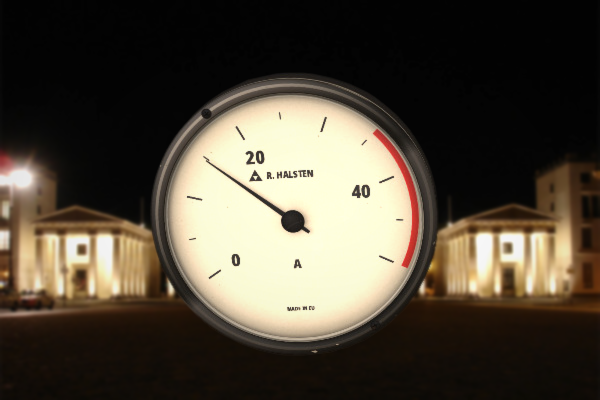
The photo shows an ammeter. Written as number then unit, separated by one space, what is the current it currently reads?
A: 15 A
